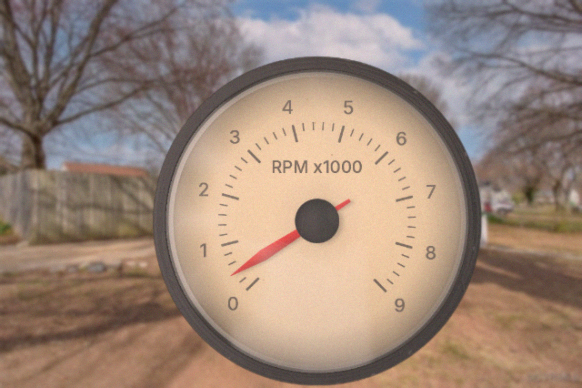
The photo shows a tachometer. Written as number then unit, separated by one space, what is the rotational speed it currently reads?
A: 400 rpm
